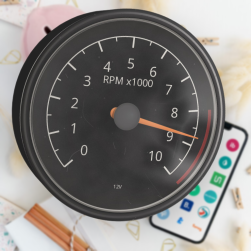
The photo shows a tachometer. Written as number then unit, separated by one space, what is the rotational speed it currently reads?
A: 8750 rpm
